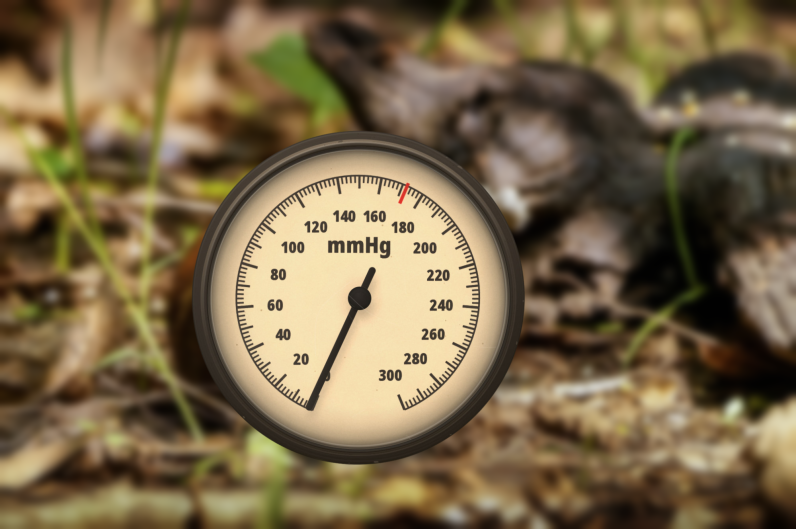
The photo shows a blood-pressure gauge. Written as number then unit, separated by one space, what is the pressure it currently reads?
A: 2 mmHg
